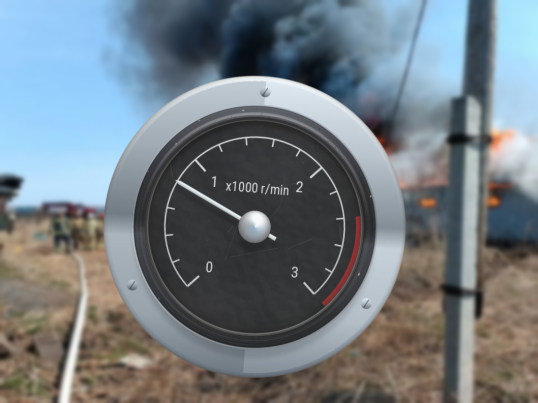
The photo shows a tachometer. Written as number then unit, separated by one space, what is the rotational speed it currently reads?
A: 800 rpm
